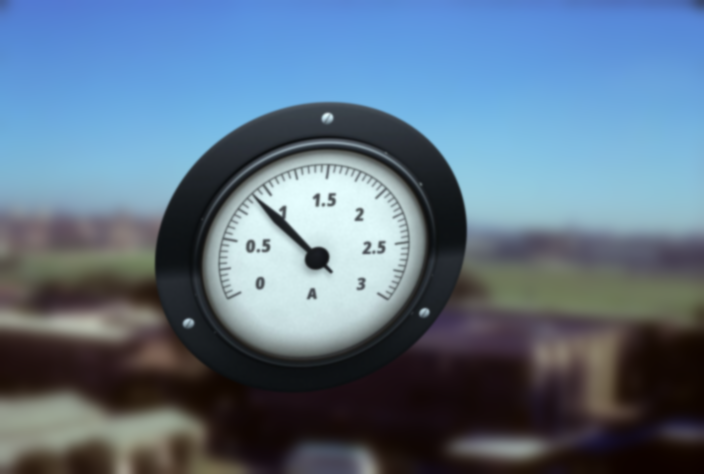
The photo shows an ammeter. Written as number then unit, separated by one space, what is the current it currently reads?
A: 0.9 A
